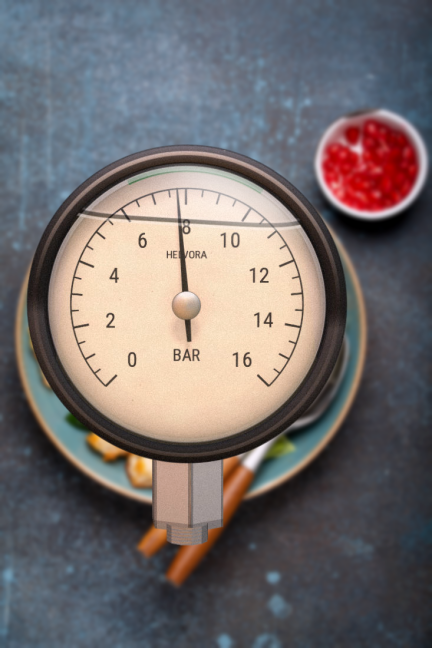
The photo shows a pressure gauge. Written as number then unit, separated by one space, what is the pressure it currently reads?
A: 7.75 bar
